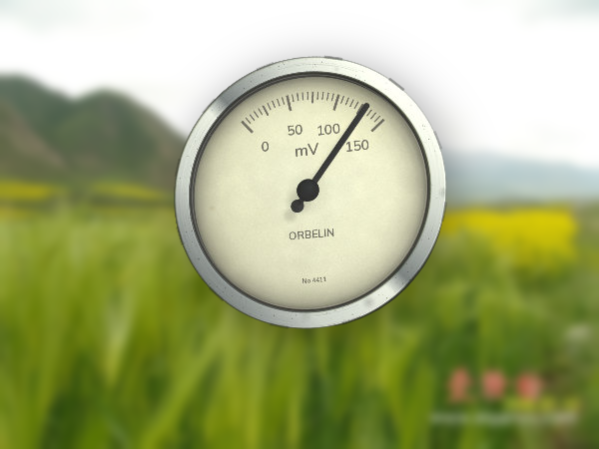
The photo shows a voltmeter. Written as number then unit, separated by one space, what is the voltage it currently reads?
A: 130 mV
